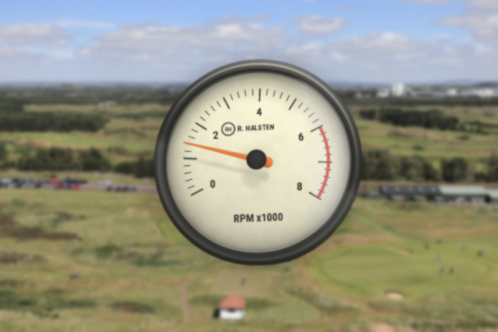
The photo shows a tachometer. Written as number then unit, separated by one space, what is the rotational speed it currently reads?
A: 1400 rpm
